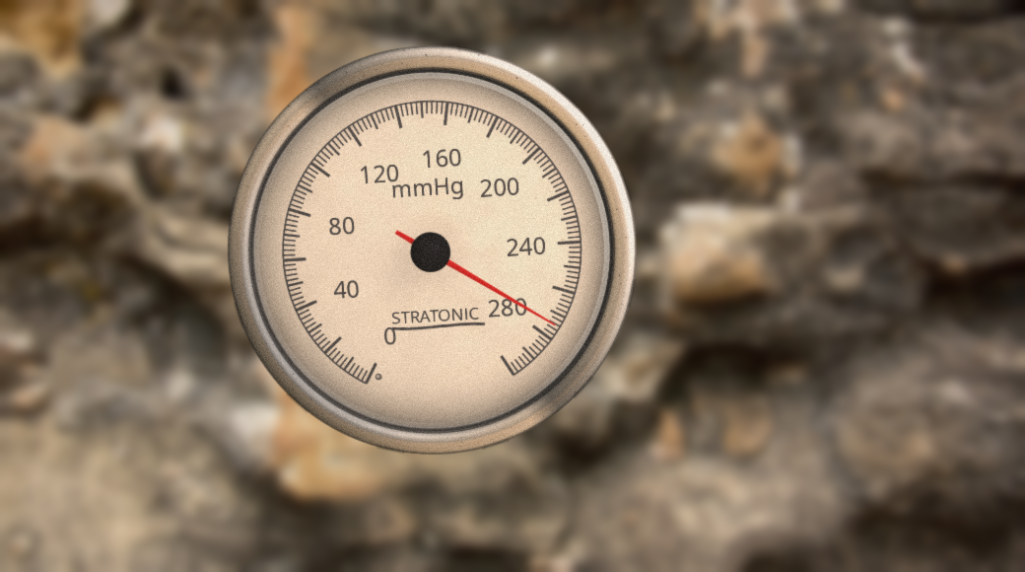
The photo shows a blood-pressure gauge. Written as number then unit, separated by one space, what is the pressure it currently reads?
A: 274 mmHg
